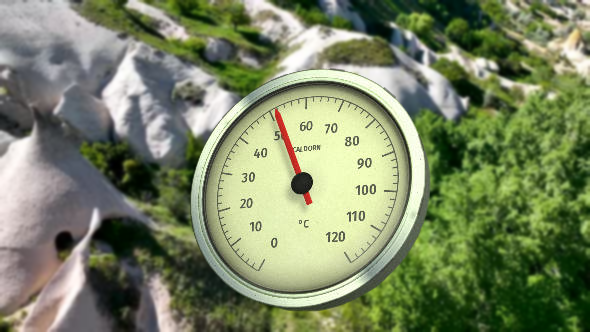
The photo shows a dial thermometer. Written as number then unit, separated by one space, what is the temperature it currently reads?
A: 52 °C
